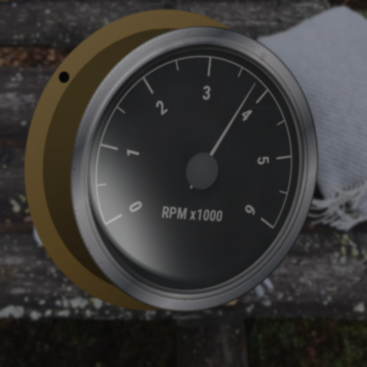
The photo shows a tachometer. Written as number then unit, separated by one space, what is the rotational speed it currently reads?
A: 3750 rpm
